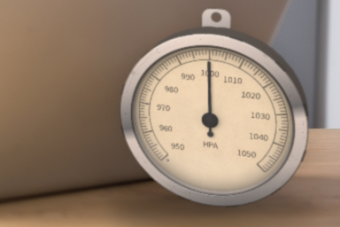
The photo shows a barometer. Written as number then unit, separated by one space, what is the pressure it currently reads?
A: 1000 hPa
